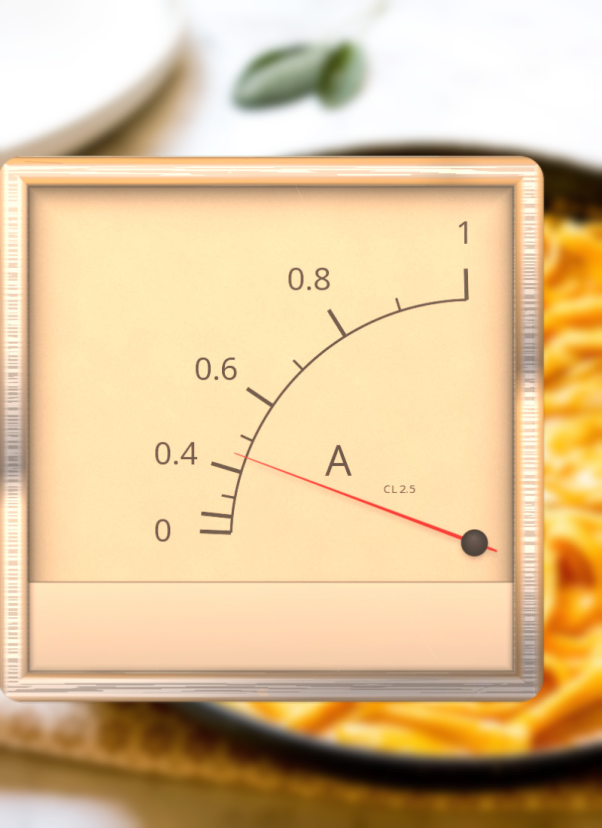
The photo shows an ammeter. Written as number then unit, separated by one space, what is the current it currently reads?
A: 0.45 A
